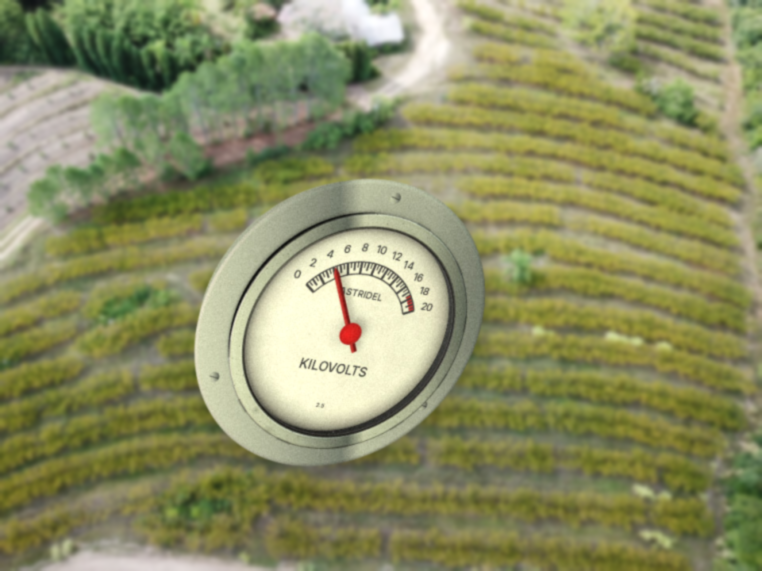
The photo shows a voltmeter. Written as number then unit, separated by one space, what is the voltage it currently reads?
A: 4 kV
